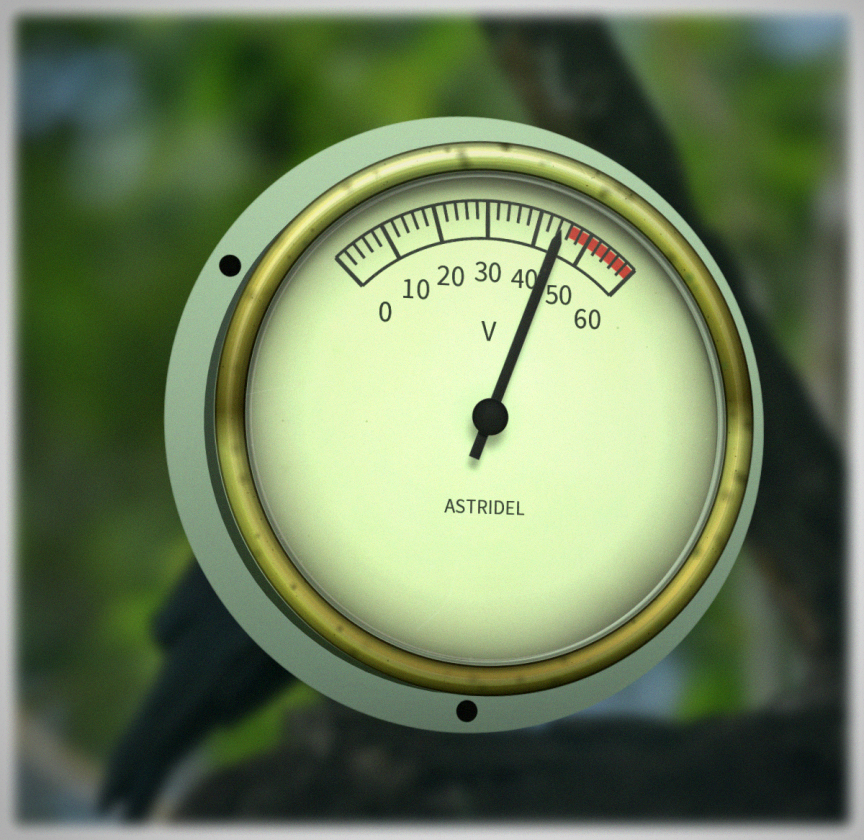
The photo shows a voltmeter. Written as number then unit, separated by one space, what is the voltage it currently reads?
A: 44 V
